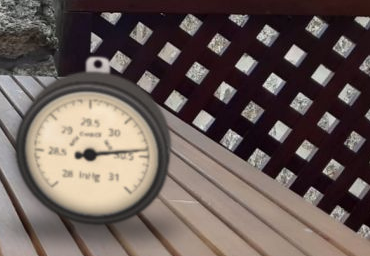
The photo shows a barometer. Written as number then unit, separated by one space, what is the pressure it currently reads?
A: 30.4 inHg
